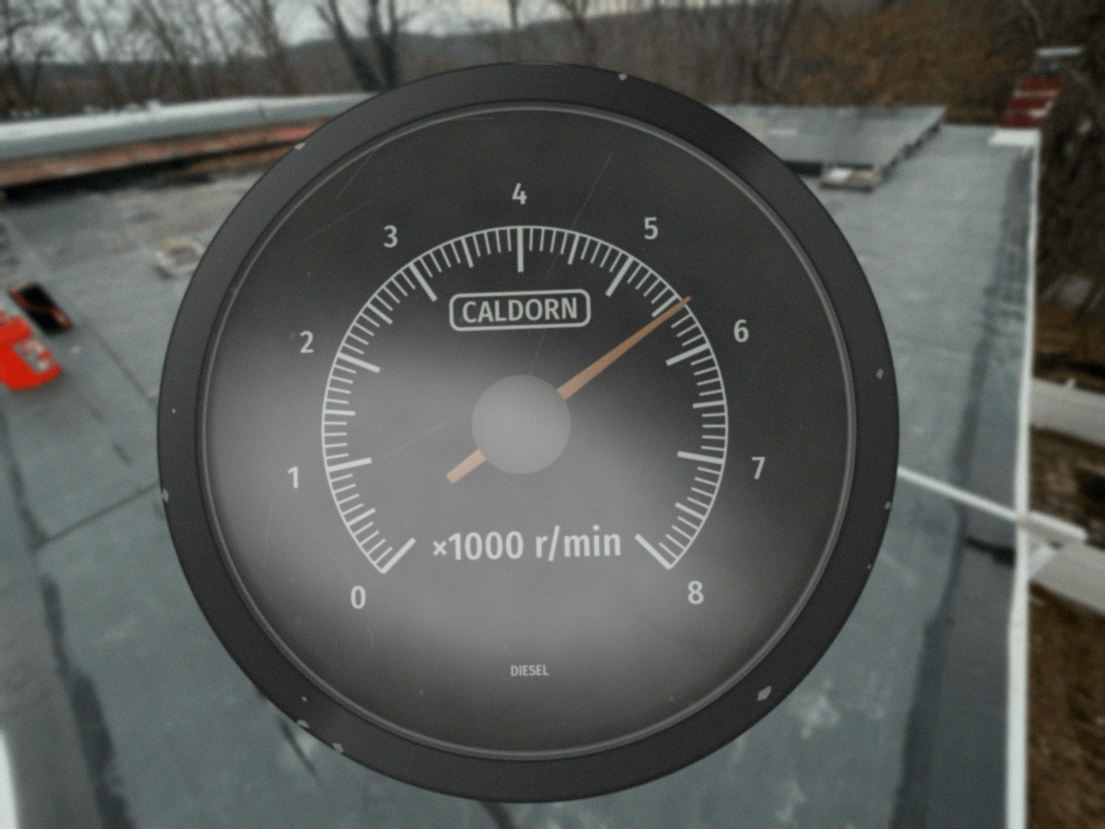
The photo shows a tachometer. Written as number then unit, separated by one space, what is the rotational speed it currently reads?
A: 5600 rpm
